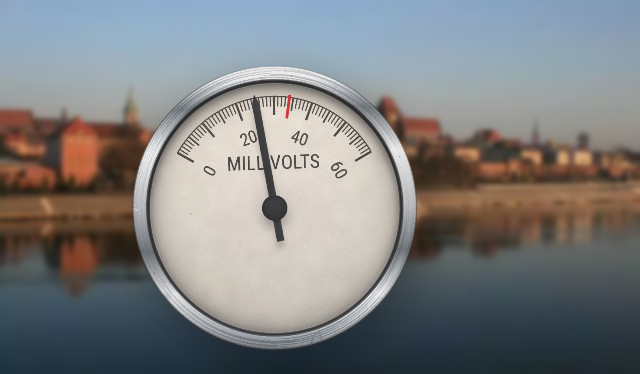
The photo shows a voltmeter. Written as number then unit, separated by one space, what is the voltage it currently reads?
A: 25 mV
